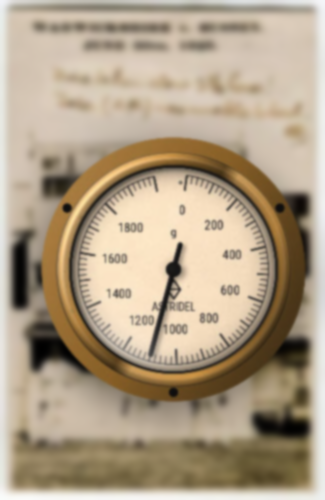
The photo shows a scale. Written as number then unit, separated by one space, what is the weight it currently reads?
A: 1100 g
